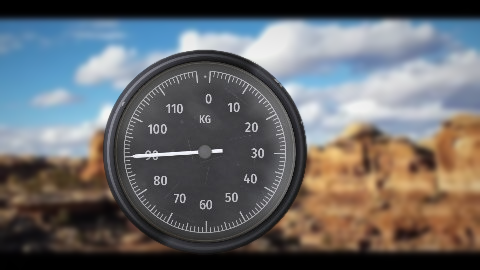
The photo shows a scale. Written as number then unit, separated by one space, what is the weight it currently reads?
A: 90 kg
